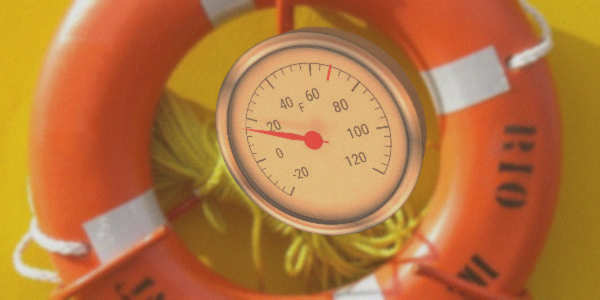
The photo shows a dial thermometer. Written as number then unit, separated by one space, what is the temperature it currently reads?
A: 16 °F
